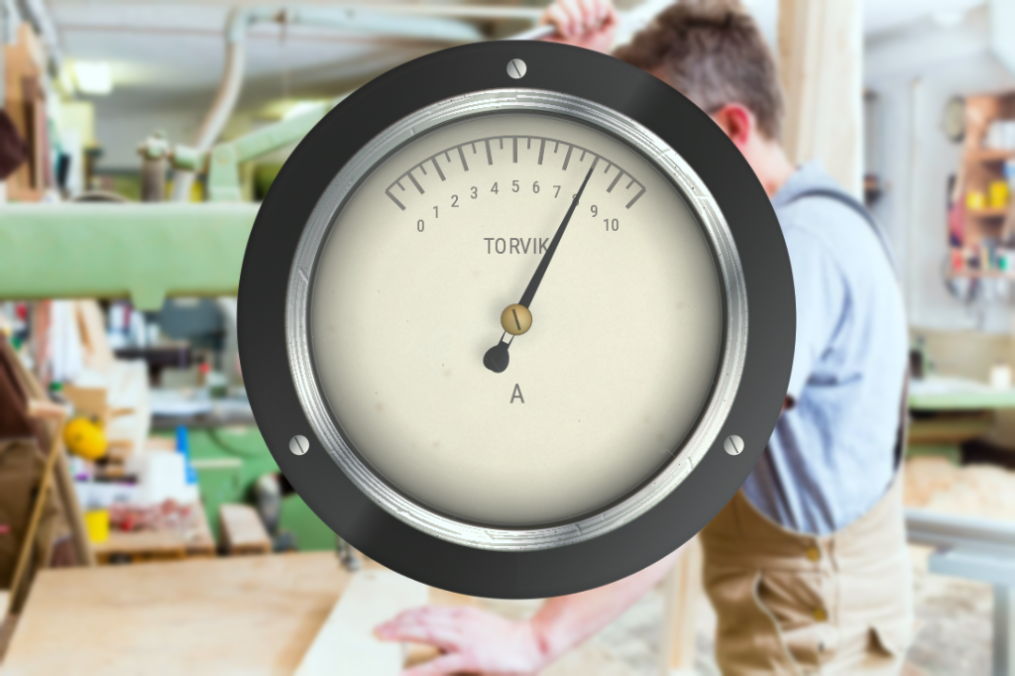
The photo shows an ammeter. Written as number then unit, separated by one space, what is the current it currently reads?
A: 8 A
